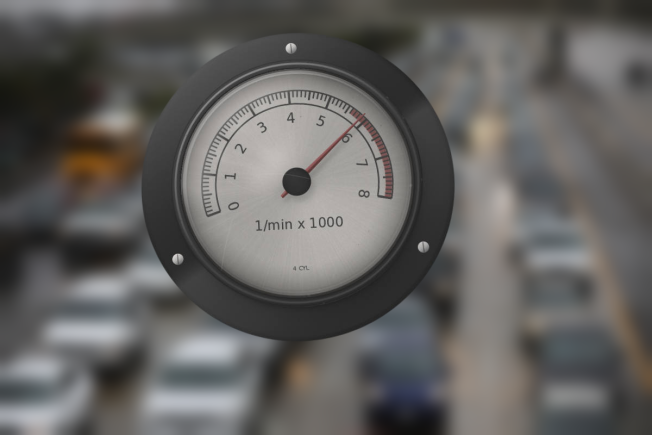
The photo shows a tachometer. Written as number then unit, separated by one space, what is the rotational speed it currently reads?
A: 5900 rpm
